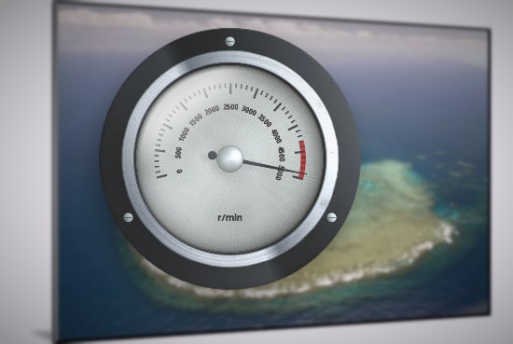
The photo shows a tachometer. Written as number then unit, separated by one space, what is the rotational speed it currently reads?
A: 4900 rpm
